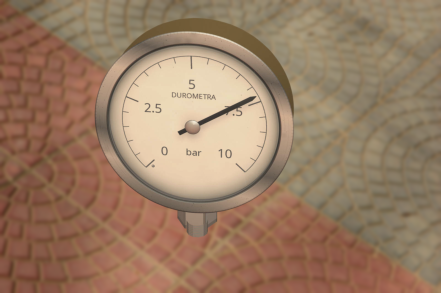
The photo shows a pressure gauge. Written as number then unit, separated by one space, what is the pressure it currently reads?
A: 7.25 bar
